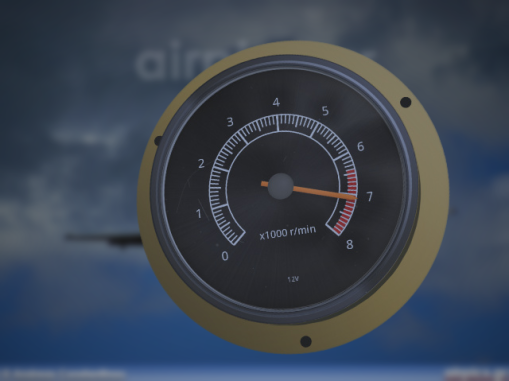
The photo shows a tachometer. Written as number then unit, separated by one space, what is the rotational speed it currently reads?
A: 7100 rpm
